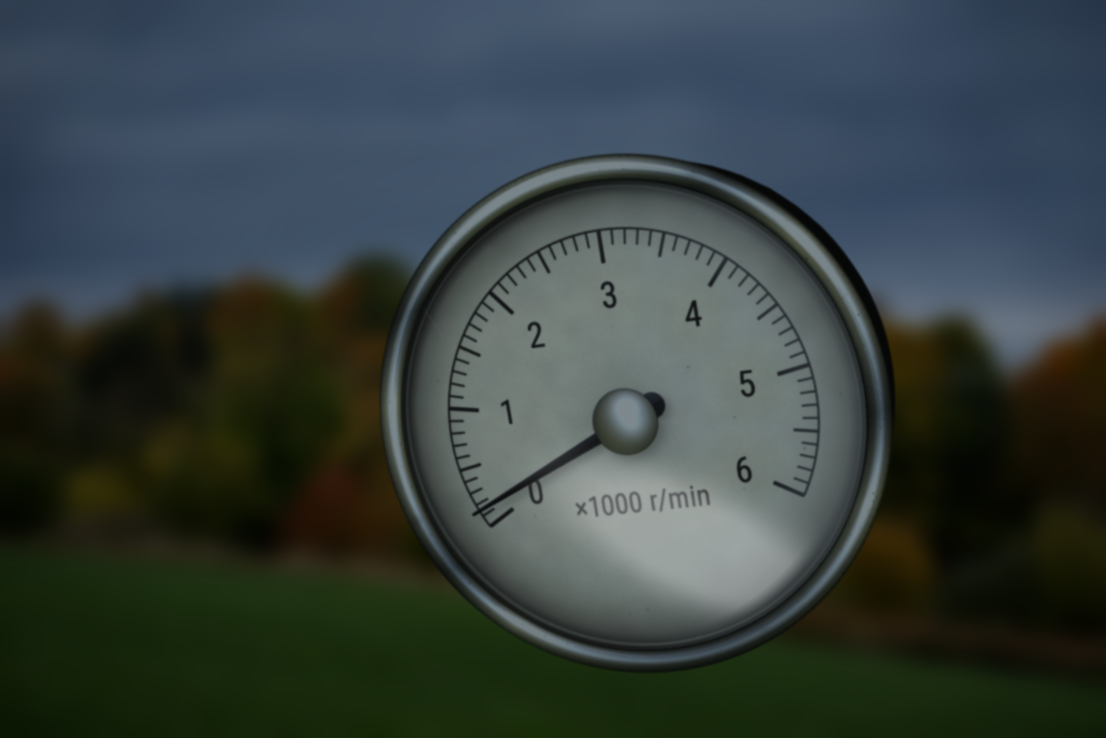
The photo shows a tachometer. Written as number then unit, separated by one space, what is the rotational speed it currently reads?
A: 150 rpm
